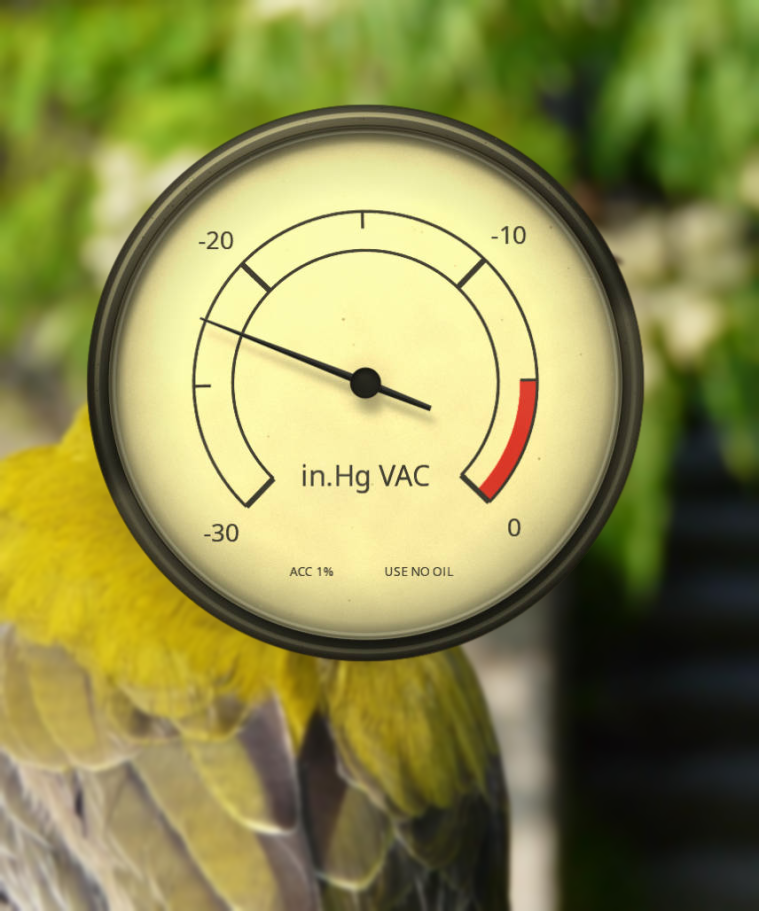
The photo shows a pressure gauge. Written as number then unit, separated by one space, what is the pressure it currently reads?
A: -22.5 inHg
